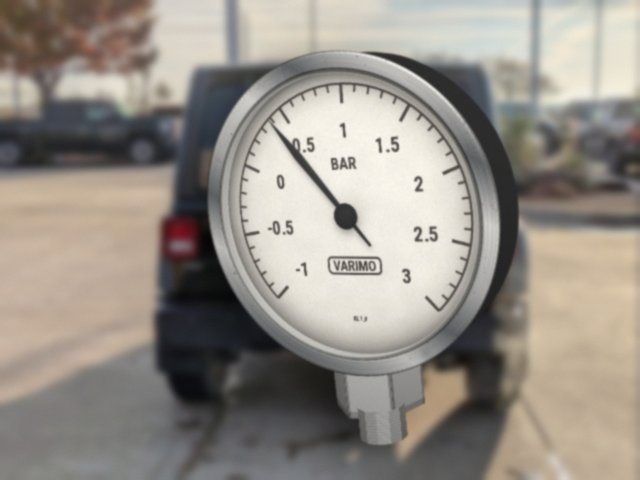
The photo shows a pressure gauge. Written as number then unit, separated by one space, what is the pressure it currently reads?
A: 0.4 bar
